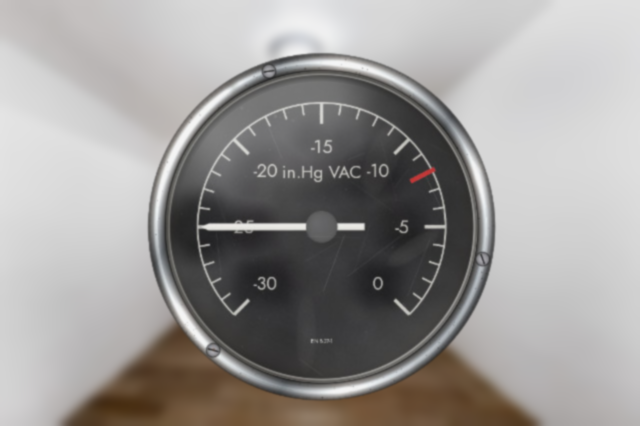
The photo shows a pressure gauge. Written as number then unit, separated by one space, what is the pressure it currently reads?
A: -25 inHg
